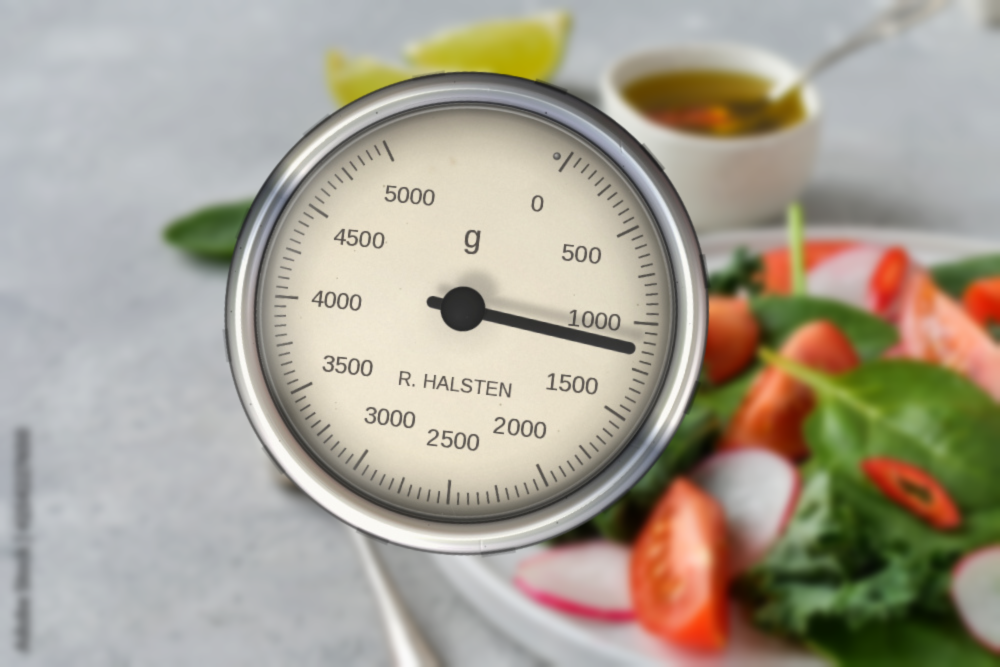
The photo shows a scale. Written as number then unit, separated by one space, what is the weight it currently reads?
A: 1150 g
